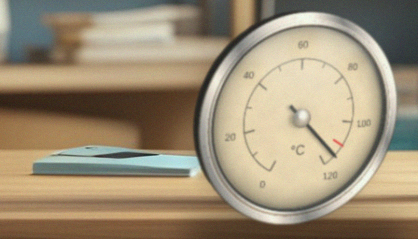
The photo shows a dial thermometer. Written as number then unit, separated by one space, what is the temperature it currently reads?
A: 115 °C
